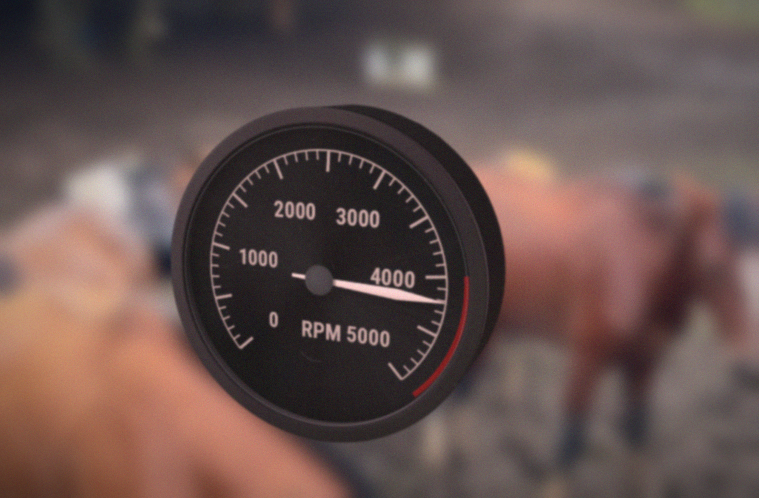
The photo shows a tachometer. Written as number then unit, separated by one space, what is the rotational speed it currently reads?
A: 4200 rpm
